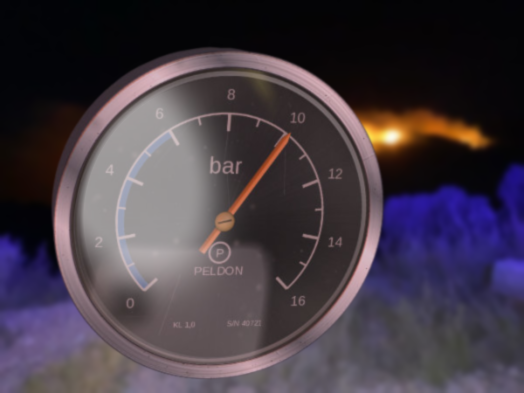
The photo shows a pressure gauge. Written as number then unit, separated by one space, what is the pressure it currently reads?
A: 10 bar
